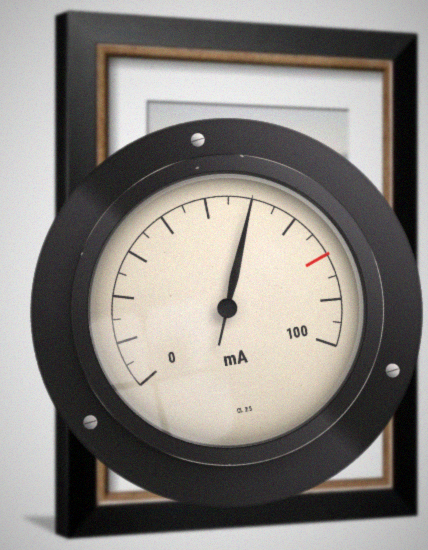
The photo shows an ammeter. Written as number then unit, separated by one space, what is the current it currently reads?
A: 60 mA
